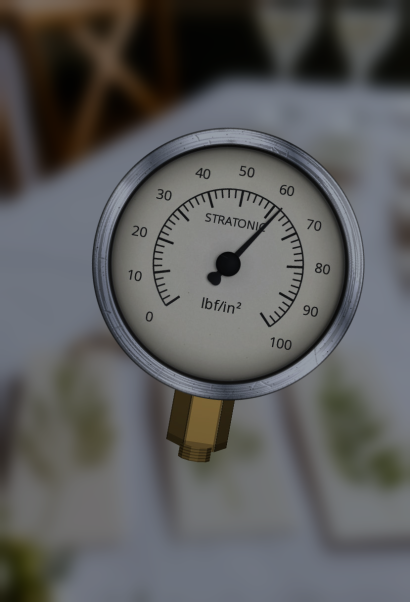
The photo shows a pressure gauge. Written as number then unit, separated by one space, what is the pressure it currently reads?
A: 62 psi
